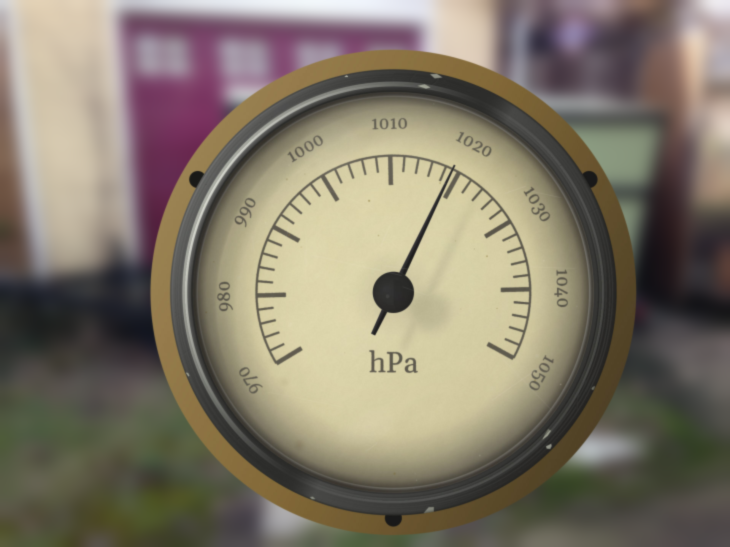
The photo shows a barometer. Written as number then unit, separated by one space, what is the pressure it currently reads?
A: 1019 hPa
